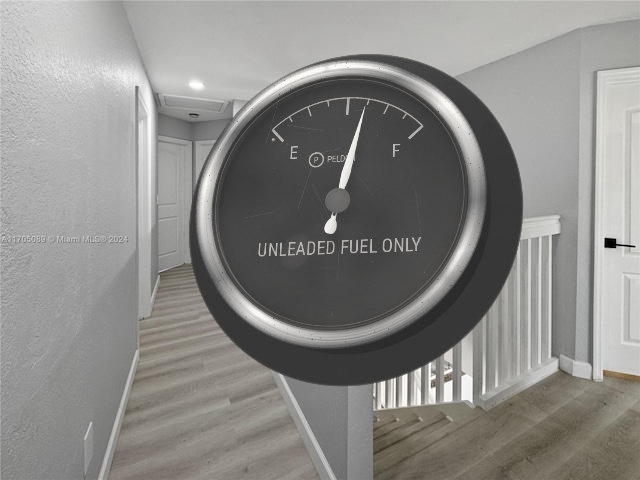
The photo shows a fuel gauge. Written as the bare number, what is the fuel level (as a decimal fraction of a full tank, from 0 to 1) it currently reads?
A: 0.625
